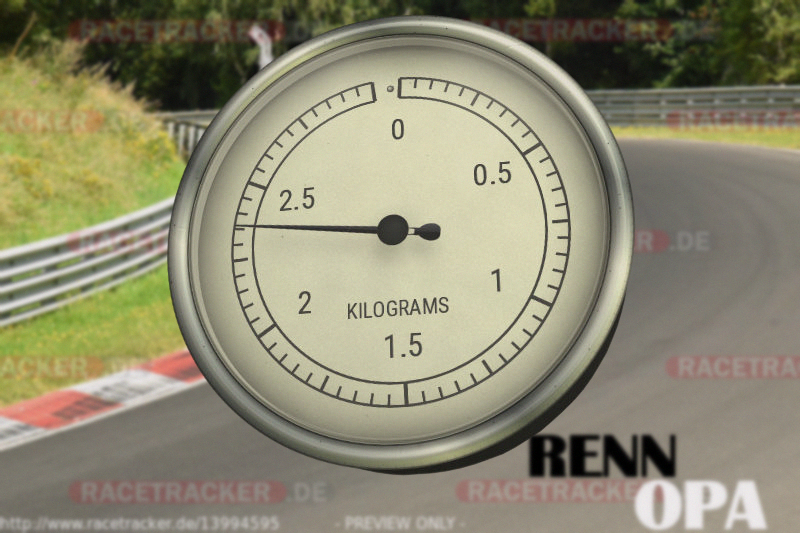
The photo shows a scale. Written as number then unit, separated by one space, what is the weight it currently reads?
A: 2.35 kg
